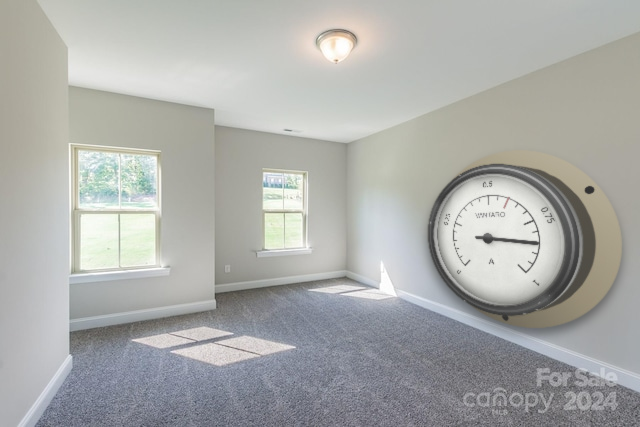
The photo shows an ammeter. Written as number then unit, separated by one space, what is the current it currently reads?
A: 0.85 A
